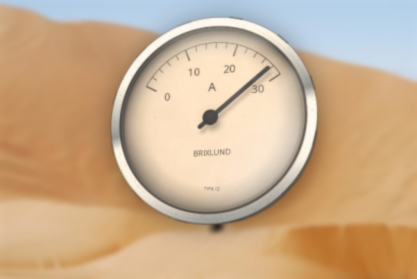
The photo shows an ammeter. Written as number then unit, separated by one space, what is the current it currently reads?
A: 28 A
